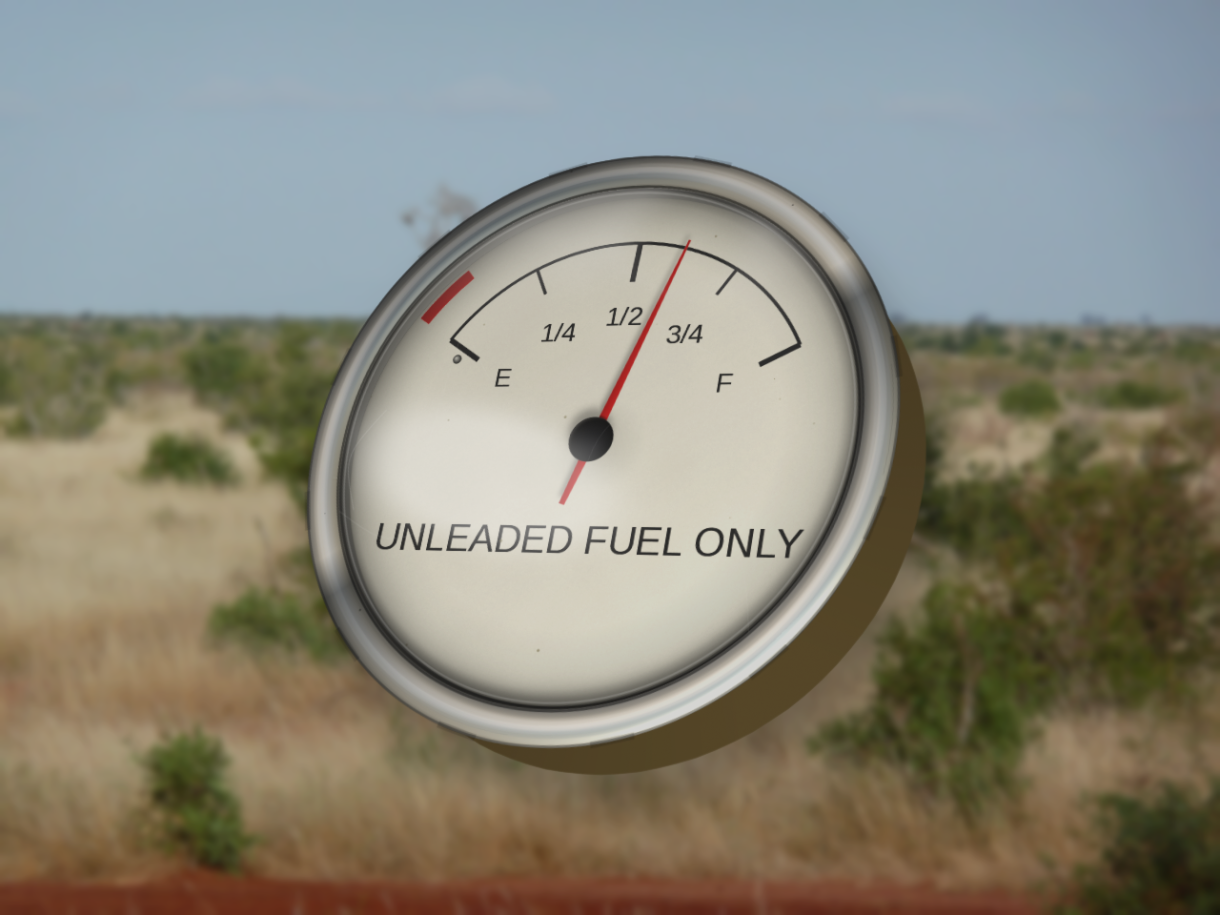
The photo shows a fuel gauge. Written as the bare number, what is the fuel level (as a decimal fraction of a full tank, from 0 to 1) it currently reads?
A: 0.625
